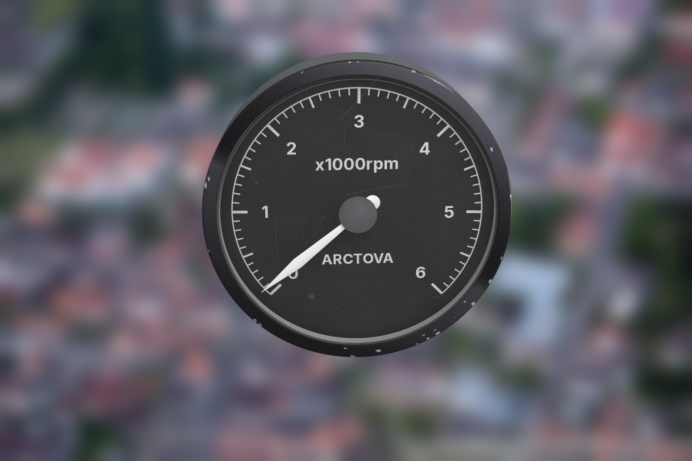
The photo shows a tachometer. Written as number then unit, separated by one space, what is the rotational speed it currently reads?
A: 100 rpm
